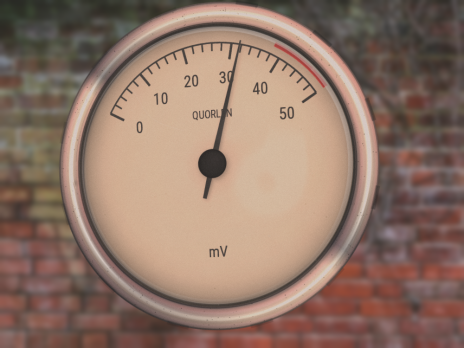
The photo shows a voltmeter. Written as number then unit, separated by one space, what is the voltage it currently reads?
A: 32 mV
